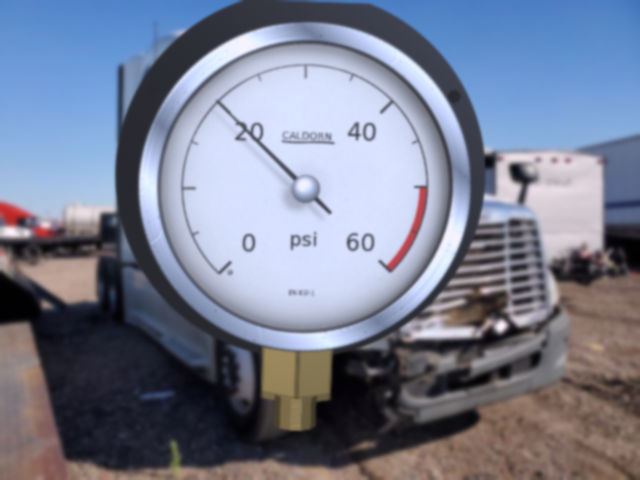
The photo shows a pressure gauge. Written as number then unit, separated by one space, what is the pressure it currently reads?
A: 20 psi
